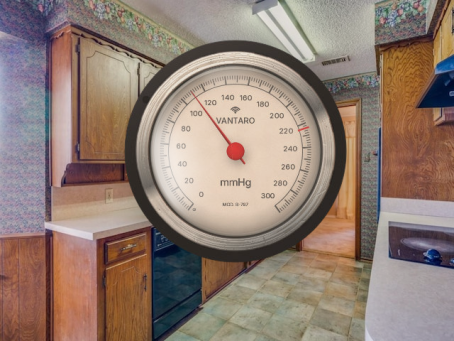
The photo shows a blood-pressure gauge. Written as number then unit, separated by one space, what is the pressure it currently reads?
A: 110 mmHg
